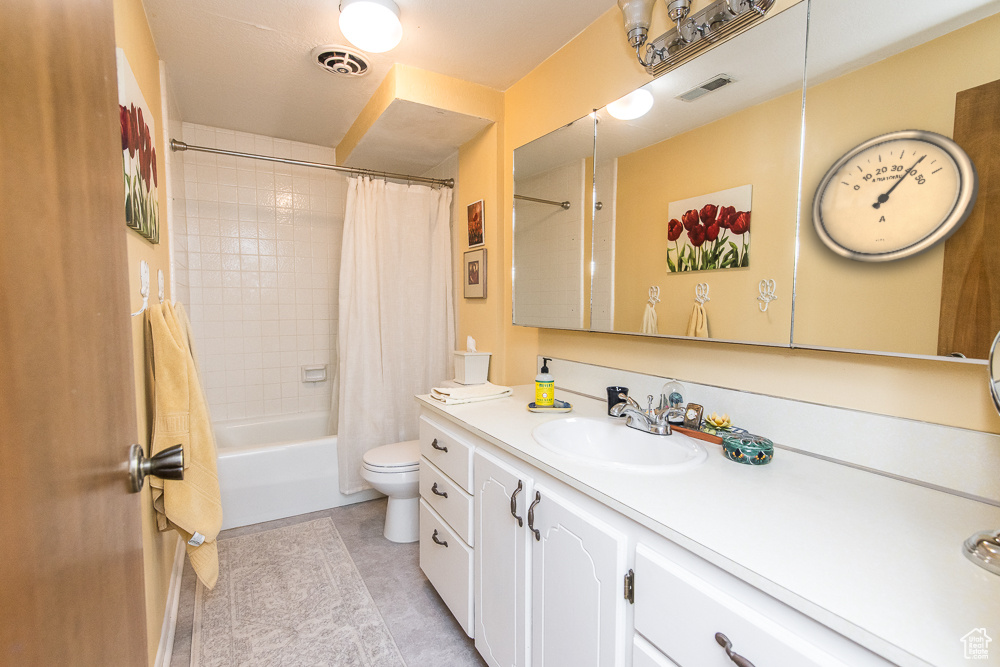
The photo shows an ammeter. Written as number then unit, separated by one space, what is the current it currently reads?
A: 40 A
